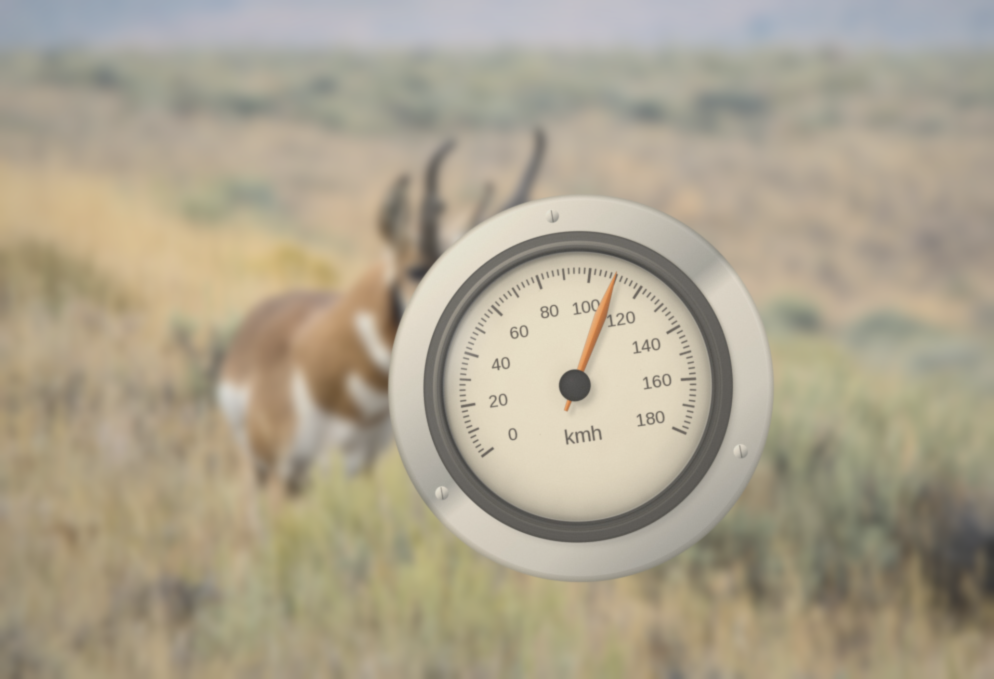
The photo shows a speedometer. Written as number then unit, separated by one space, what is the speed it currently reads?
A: 110 km/h
